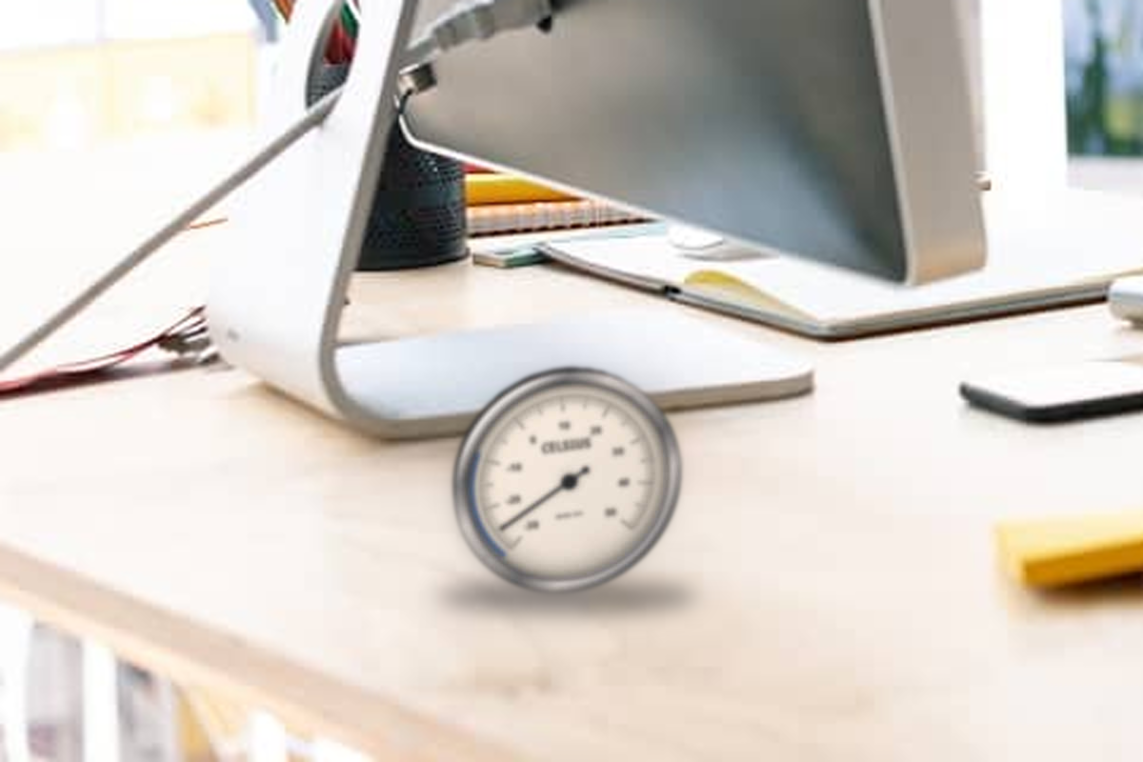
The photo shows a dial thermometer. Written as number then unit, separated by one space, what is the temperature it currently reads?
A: -25 °C
